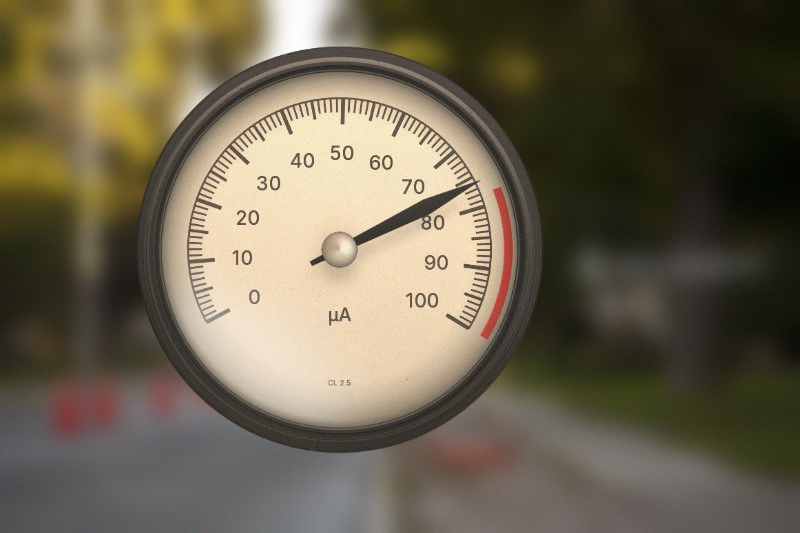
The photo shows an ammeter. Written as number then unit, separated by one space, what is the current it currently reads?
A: 76 µA
